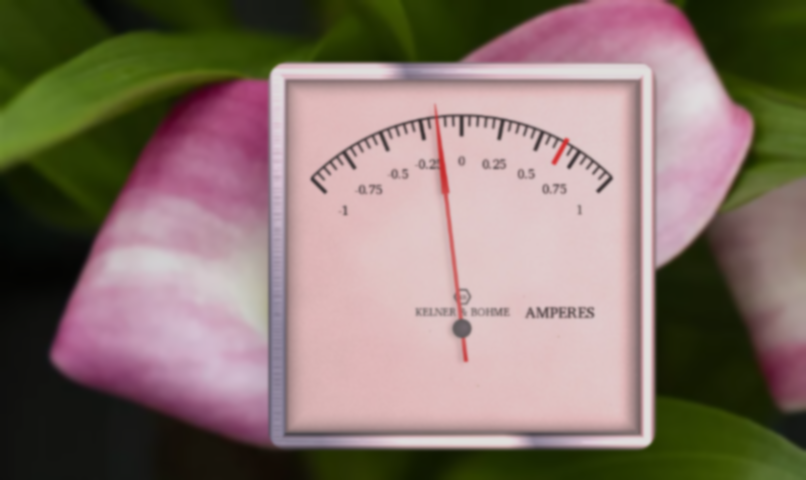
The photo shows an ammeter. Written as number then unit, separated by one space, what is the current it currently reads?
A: -0.15 A
